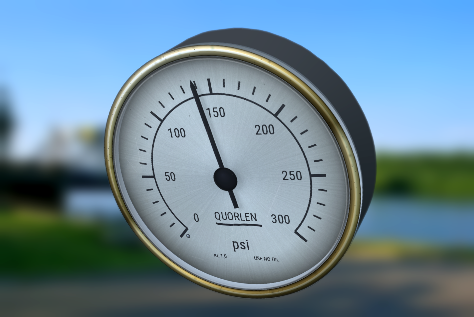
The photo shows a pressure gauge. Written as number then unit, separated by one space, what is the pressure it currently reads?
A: 140 psi
